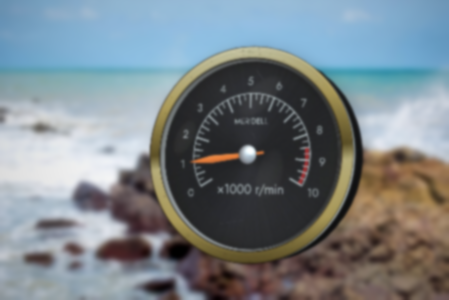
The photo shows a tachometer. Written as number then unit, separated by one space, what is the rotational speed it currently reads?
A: 1000 rpm
